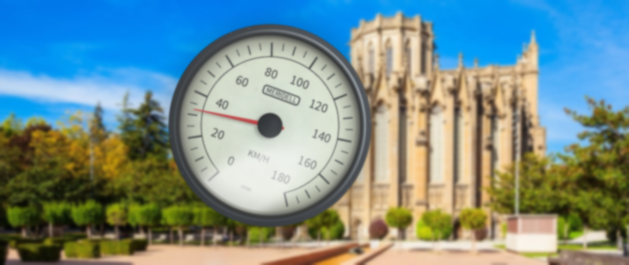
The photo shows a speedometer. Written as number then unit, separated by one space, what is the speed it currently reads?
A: 32.5 km/h
